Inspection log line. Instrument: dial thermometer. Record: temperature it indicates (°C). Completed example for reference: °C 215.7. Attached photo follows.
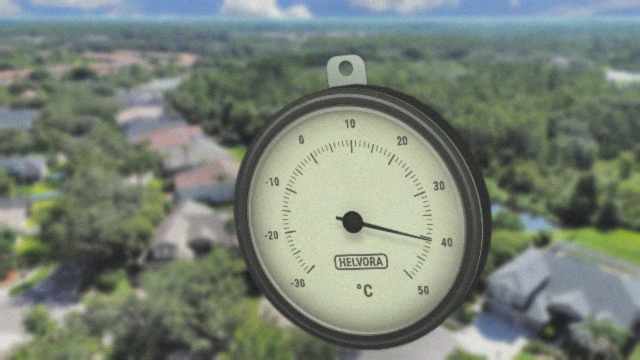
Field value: °C 40
